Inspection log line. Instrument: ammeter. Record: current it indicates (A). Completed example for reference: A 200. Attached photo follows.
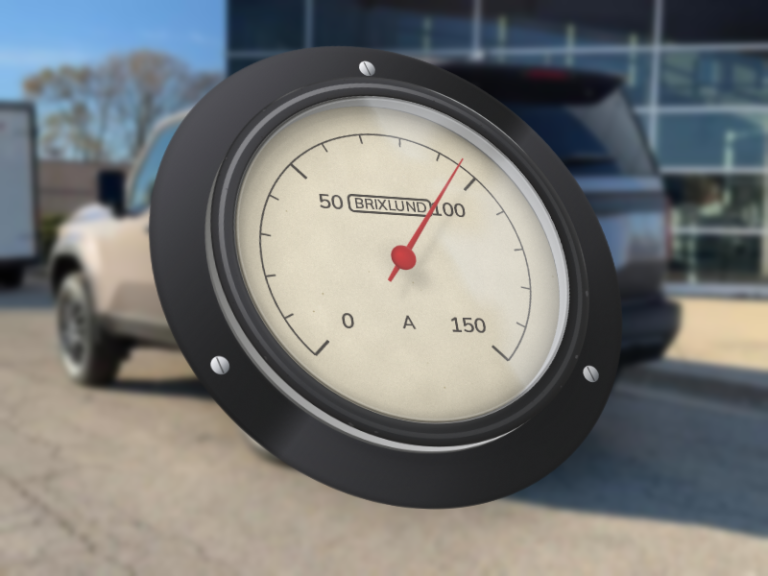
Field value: A 95
